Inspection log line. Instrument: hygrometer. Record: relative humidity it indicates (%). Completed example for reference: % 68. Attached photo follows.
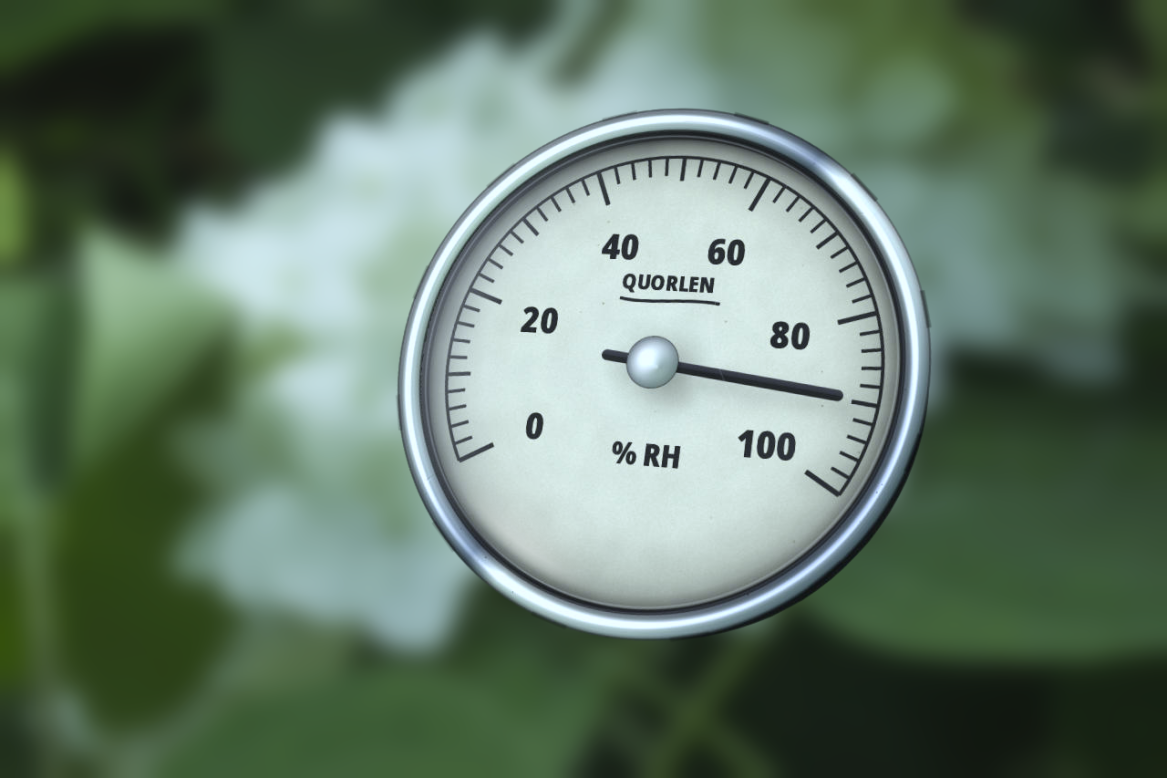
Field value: % 90
